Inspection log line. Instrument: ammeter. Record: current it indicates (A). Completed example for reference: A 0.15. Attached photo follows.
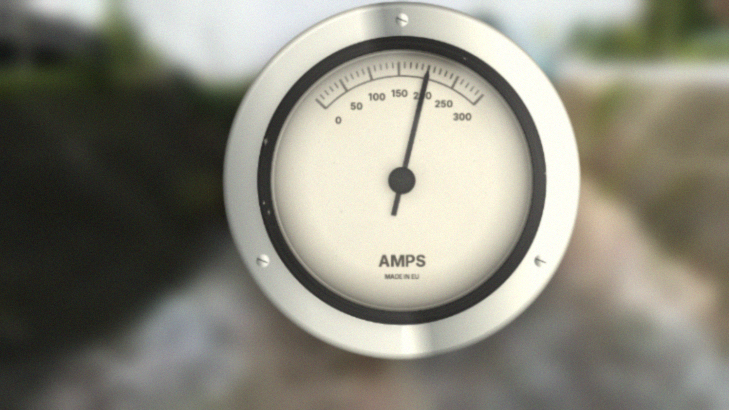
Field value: A 200
